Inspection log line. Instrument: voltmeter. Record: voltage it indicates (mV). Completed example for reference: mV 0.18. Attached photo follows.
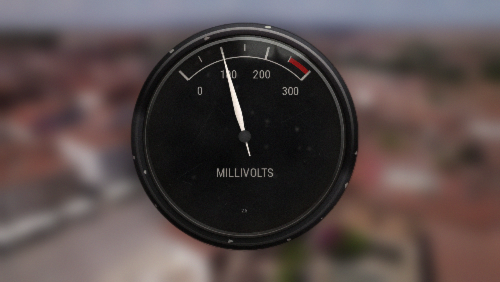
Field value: mV 100
